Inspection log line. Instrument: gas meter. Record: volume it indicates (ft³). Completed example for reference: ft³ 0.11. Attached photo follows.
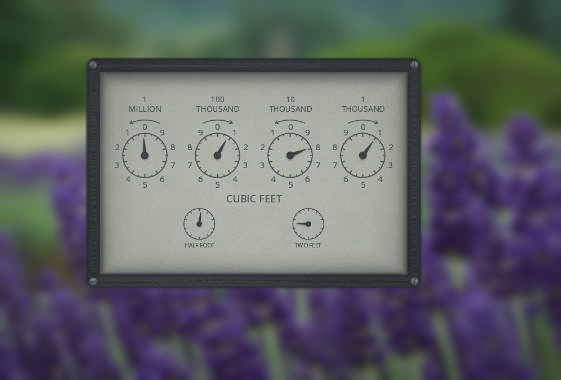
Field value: ft³ 8100
